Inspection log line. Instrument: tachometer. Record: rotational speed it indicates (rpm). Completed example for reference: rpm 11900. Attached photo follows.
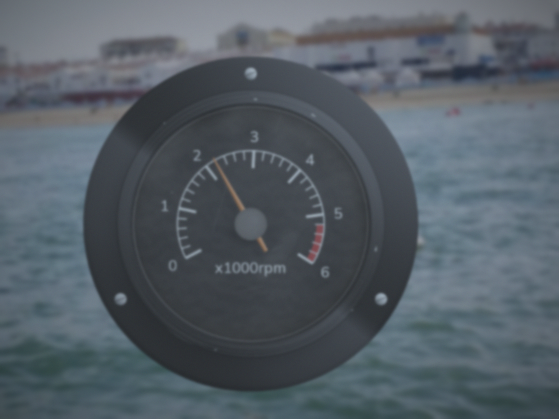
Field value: rpm 2200
